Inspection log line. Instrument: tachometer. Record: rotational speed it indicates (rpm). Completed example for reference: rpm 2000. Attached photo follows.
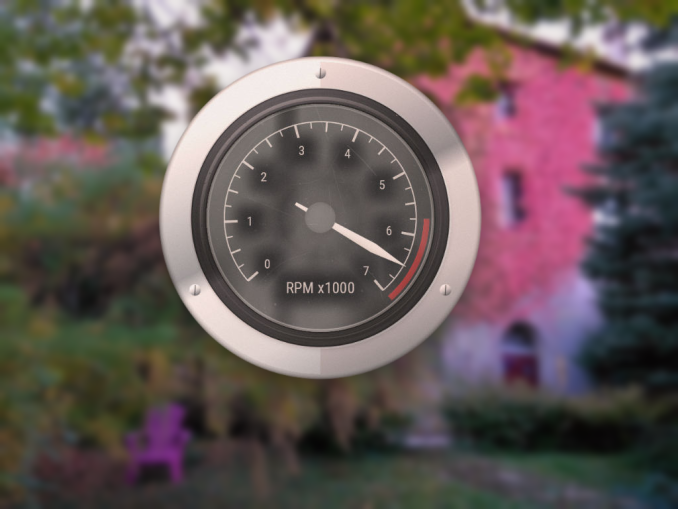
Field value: rpm 6500
